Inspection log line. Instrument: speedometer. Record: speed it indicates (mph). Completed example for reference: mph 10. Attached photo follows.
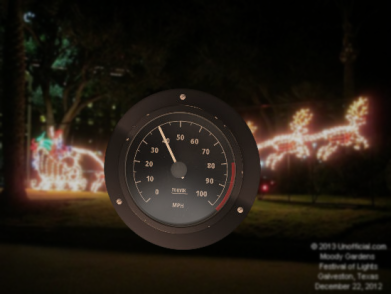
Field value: mph 40
